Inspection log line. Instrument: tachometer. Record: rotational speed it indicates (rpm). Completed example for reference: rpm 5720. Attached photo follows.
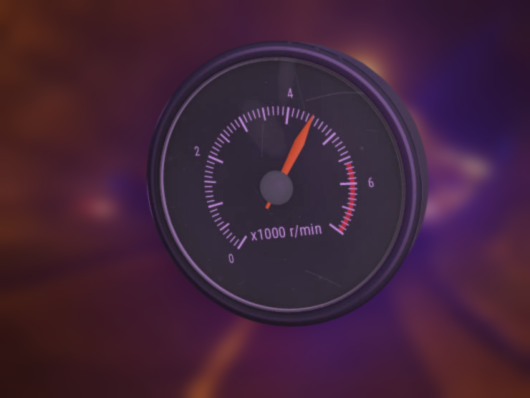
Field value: rpm 4500
